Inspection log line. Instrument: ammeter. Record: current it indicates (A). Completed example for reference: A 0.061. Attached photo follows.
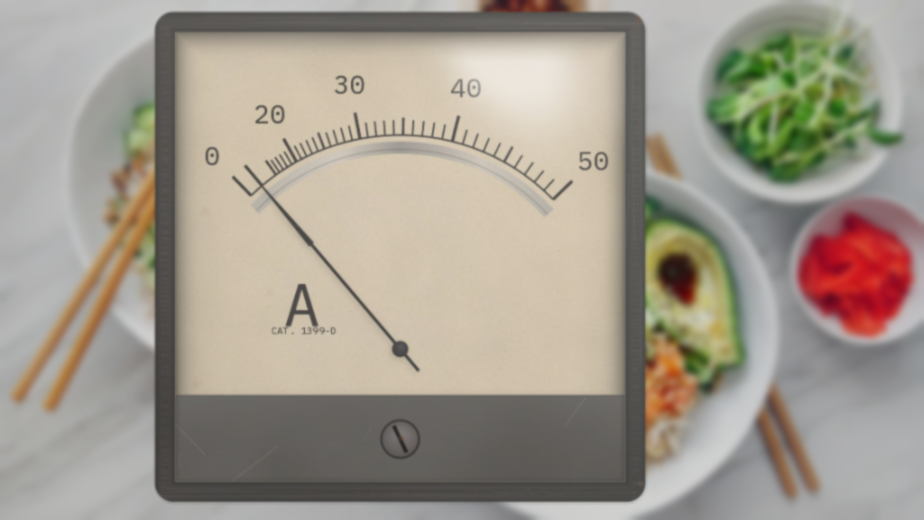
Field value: A 10
